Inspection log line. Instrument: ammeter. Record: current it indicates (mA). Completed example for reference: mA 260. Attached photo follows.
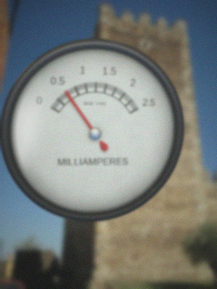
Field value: mA 0.5
